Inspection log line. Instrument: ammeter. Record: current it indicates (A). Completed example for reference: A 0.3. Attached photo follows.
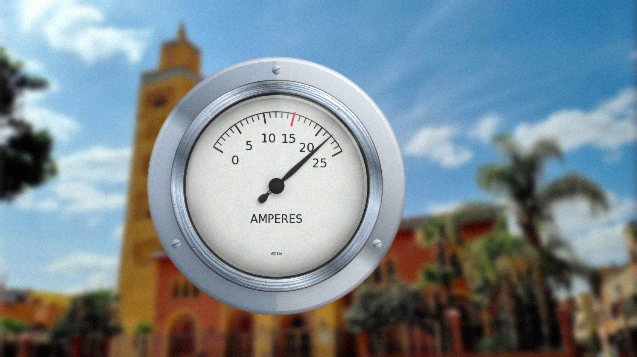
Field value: A 22
